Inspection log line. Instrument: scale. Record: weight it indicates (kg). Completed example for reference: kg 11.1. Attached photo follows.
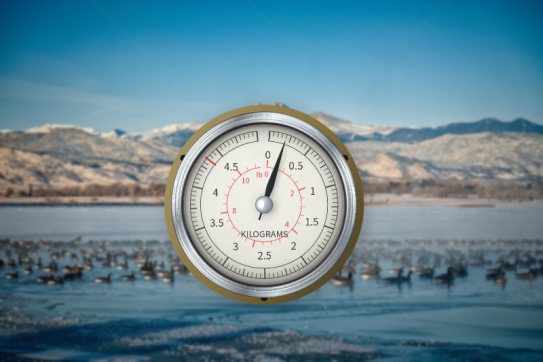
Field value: kg 0.2
